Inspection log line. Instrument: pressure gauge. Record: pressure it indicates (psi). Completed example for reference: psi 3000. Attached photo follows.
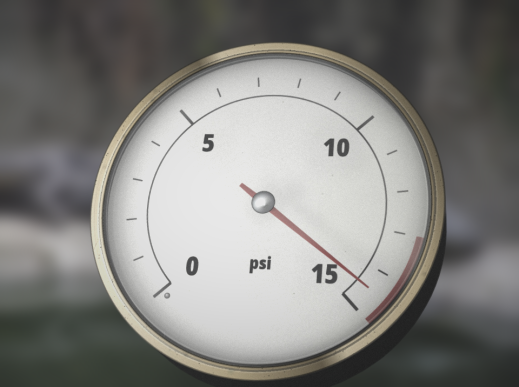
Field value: psi 14.5
